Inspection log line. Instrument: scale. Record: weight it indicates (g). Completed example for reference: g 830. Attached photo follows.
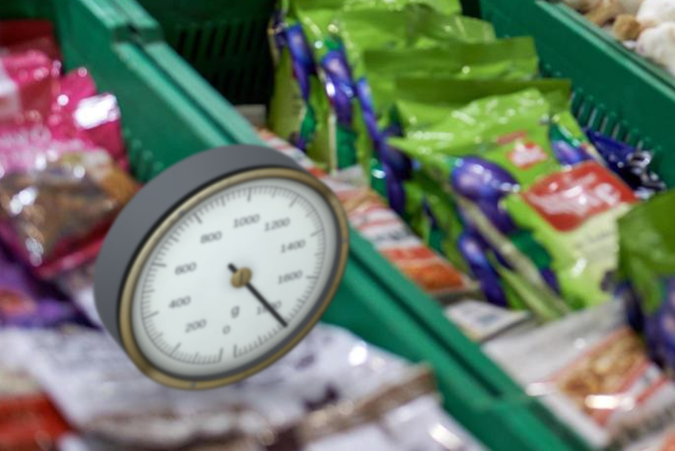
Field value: g 1800
